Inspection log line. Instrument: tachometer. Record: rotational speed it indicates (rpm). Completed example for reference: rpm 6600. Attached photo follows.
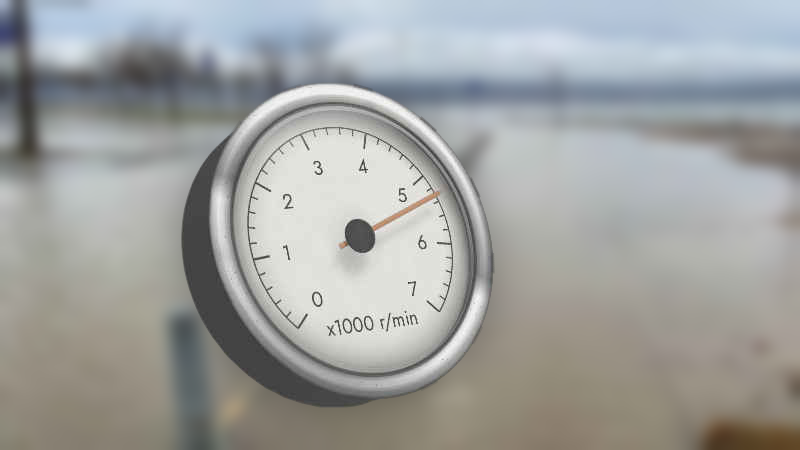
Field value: rpm 5300
